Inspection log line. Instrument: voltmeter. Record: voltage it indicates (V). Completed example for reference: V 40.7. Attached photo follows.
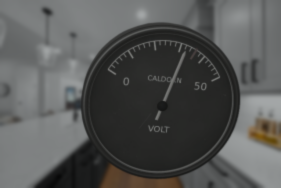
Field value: V 32
